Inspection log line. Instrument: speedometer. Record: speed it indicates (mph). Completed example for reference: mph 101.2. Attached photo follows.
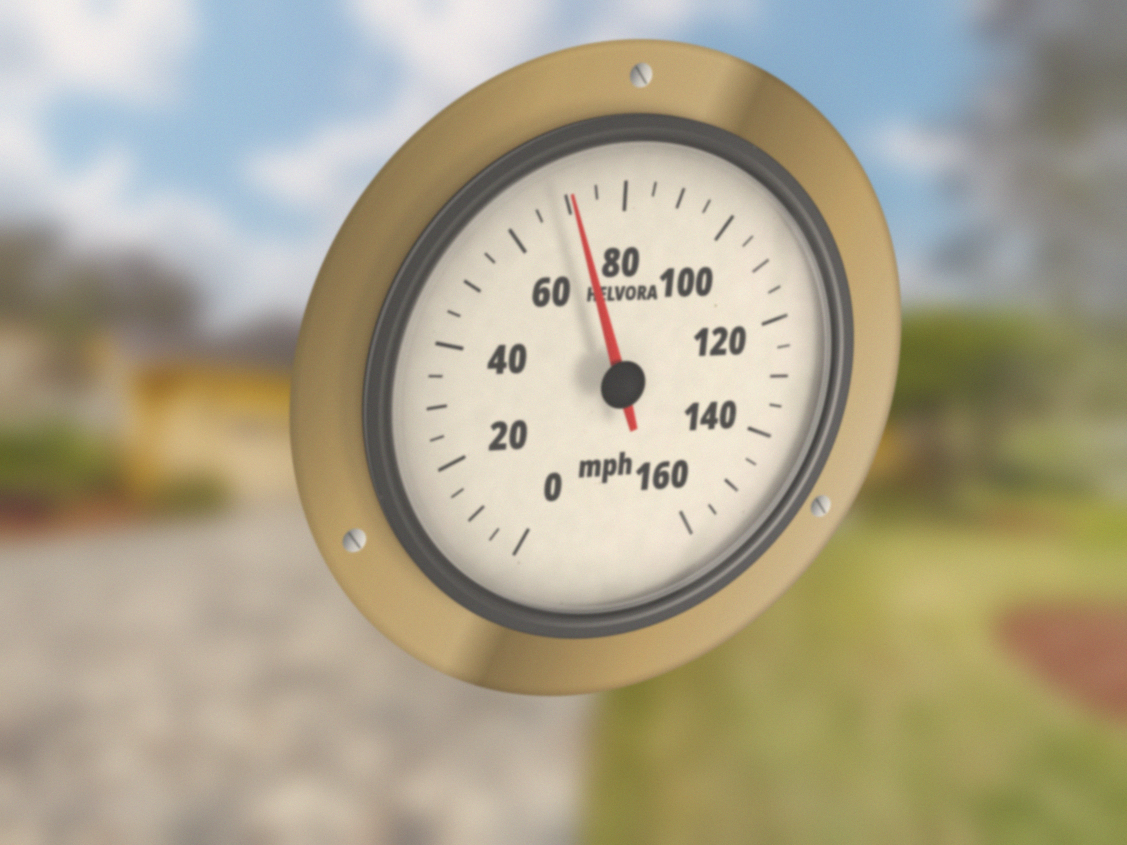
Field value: mph 70
